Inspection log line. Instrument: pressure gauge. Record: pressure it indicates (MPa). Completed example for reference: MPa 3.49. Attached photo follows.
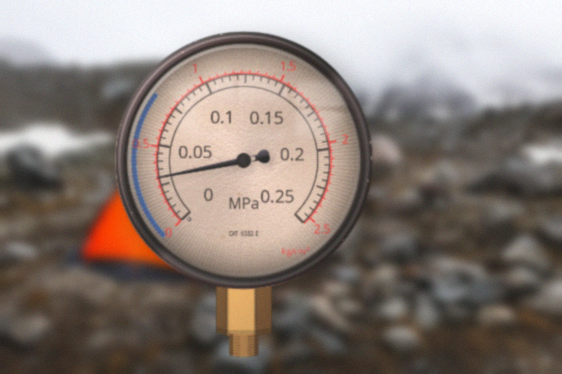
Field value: MPa 0.03
